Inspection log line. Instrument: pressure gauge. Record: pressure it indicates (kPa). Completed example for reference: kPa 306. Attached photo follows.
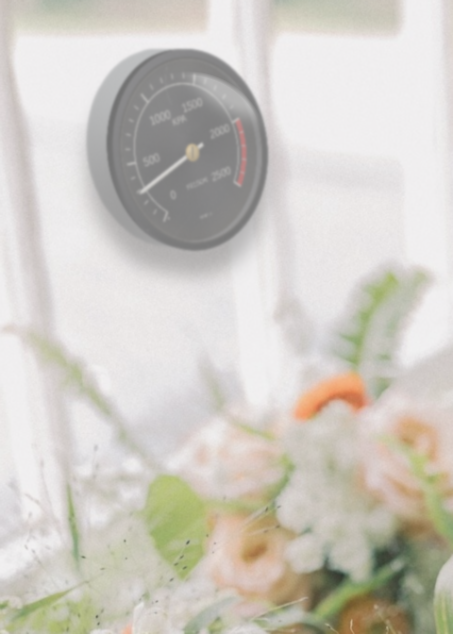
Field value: kPa 300
